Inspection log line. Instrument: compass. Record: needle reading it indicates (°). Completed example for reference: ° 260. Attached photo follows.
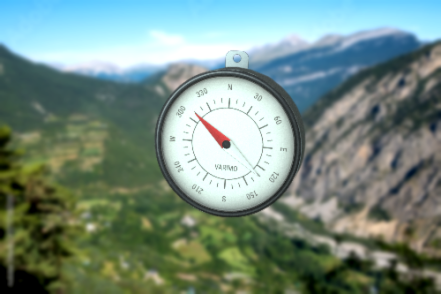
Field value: ° 310
